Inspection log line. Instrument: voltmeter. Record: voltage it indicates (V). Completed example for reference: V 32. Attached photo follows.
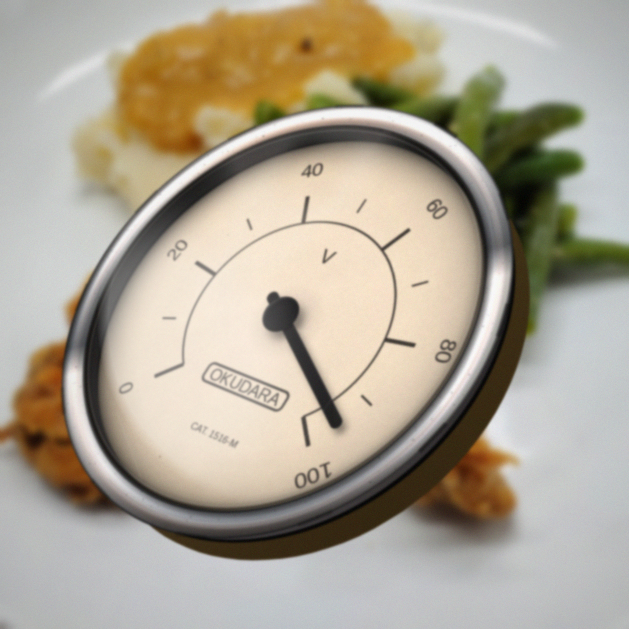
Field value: V 95
